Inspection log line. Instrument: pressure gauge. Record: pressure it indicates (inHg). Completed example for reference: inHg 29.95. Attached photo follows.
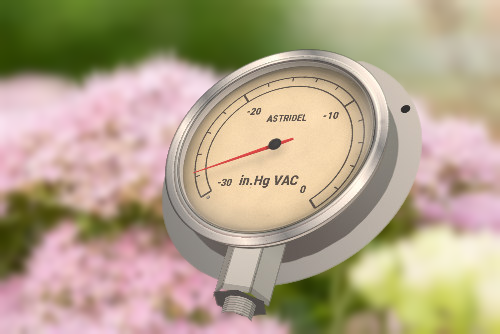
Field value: inHg -28
